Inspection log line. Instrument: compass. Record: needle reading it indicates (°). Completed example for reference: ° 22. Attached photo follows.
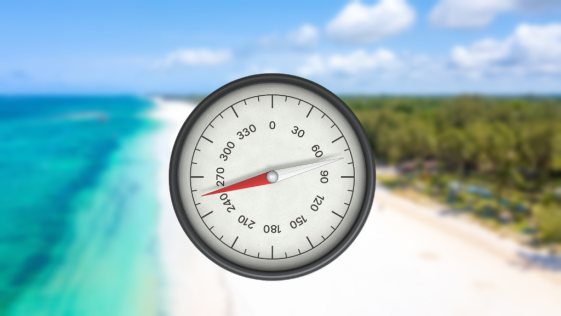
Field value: ° 255
